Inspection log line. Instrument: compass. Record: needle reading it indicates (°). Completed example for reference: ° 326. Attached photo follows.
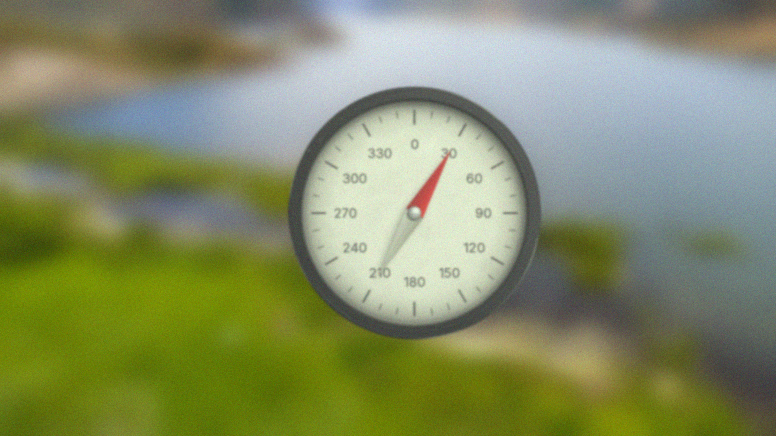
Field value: ° 30
